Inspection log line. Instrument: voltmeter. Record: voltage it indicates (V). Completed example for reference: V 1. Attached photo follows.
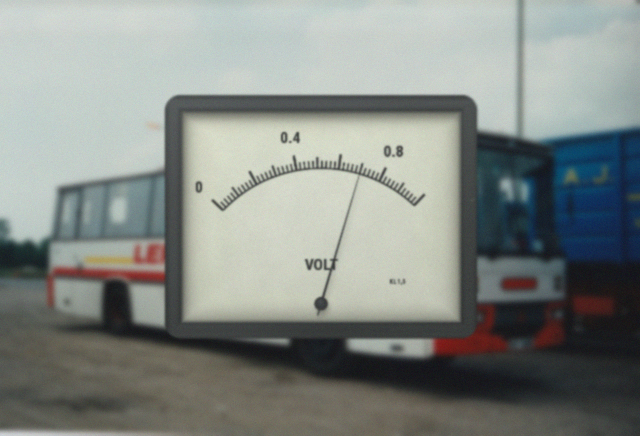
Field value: V 0.7
